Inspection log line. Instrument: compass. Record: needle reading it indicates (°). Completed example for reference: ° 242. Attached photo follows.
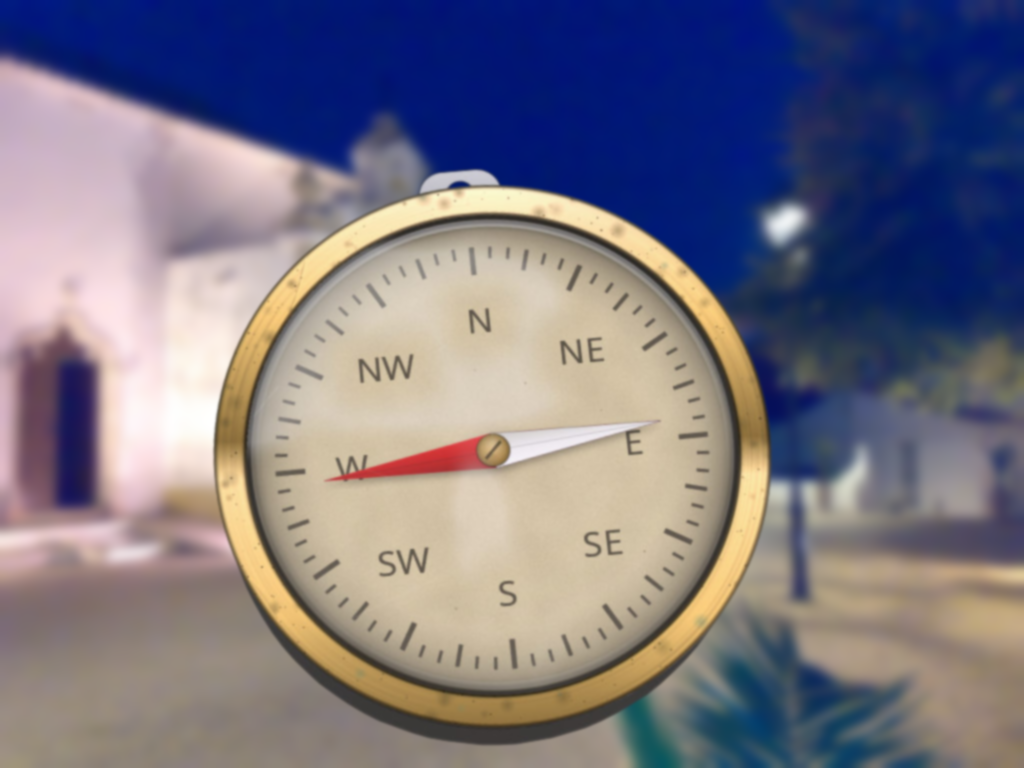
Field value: ° 265
